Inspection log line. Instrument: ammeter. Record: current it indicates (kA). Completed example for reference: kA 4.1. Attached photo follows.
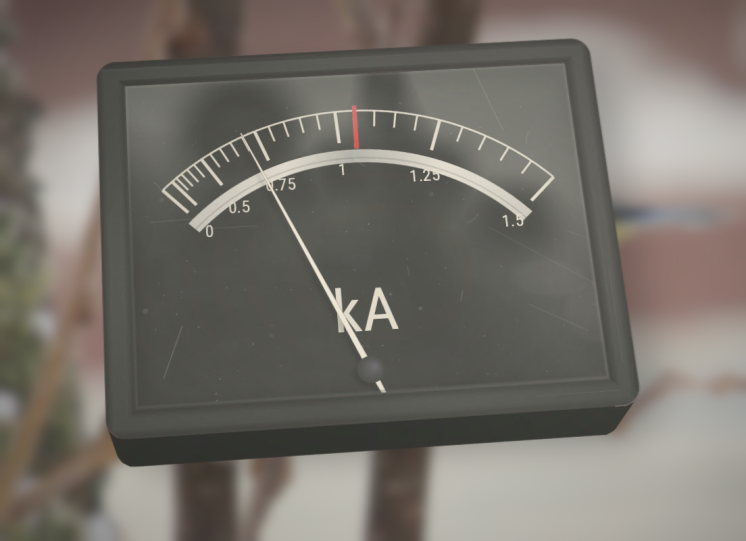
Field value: kA 0.7
